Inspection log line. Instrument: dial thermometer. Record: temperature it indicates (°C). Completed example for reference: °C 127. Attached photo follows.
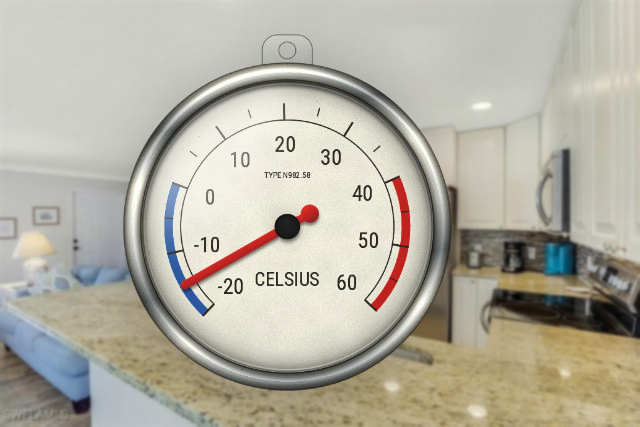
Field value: °C -15
